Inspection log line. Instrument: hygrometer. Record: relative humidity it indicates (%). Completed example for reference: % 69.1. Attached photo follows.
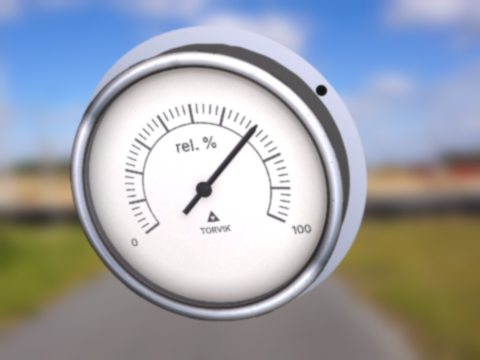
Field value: % 70
